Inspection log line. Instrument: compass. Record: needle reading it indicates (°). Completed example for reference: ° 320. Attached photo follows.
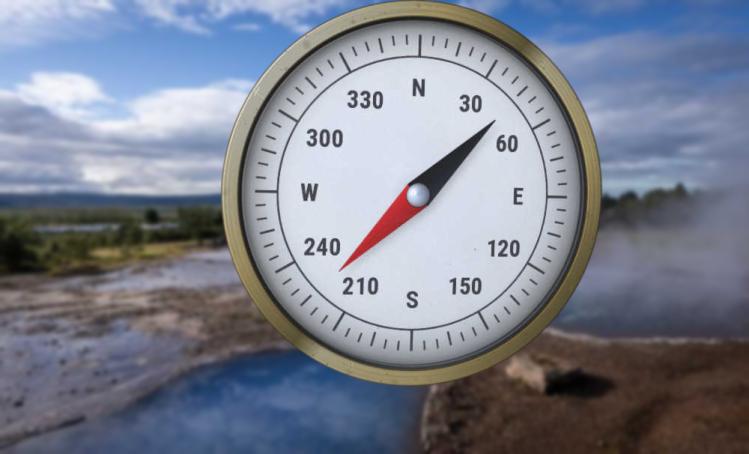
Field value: ° 225
